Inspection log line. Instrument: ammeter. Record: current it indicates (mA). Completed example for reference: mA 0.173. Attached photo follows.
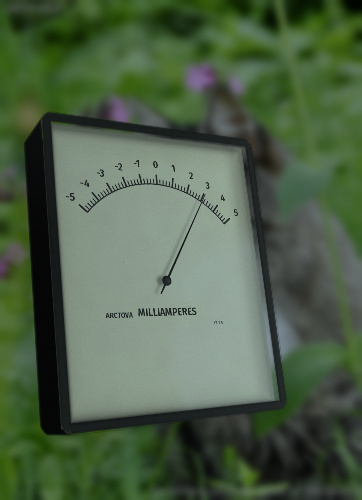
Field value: mA 3
